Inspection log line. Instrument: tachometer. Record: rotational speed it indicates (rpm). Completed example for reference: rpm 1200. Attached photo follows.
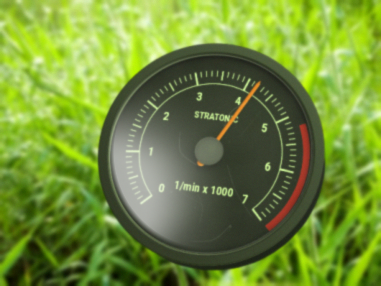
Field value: rpm 4200
